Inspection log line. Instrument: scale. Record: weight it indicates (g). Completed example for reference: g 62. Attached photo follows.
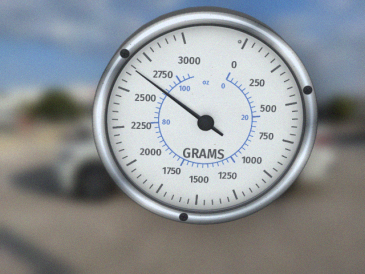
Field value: g 2650
